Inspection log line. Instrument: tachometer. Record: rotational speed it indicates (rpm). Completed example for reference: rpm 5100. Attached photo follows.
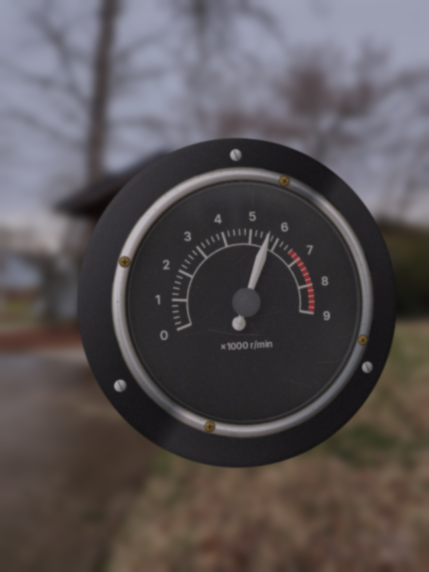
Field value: rpm 5600
